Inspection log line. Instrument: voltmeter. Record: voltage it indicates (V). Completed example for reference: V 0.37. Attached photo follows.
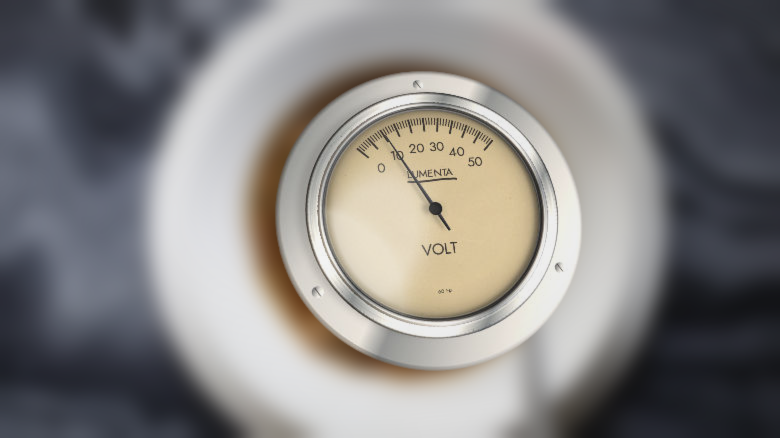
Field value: V 10
